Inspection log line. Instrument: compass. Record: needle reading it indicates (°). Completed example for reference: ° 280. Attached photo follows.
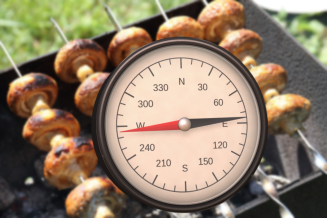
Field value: ° 265
